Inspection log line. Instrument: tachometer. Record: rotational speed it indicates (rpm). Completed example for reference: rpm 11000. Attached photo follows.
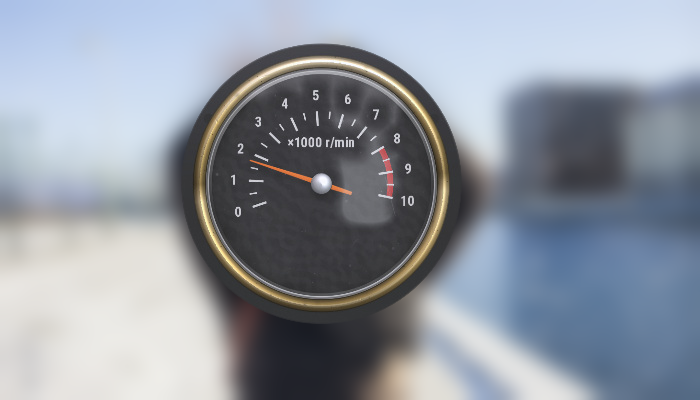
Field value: rpm 1750
